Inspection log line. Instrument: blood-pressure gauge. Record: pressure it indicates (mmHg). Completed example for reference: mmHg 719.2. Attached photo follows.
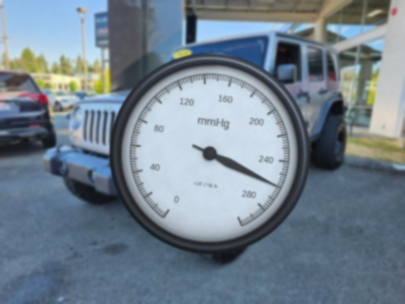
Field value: mmHg 260
